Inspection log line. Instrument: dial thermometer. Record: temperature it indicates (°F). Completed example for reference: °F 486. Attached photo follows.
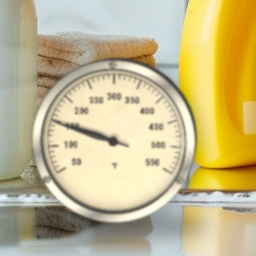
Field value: °F 150
